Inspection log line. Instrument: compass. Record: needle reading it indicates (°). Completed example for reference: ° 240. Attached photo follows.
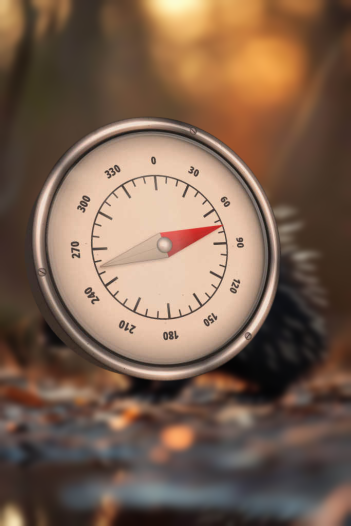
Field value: ° 75
